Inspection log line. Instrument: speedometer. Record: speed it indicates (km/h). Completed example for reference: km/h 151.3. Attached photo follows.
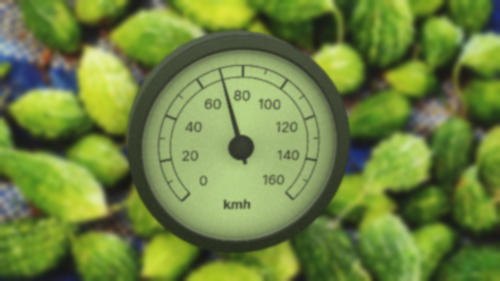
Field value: km/h 70
